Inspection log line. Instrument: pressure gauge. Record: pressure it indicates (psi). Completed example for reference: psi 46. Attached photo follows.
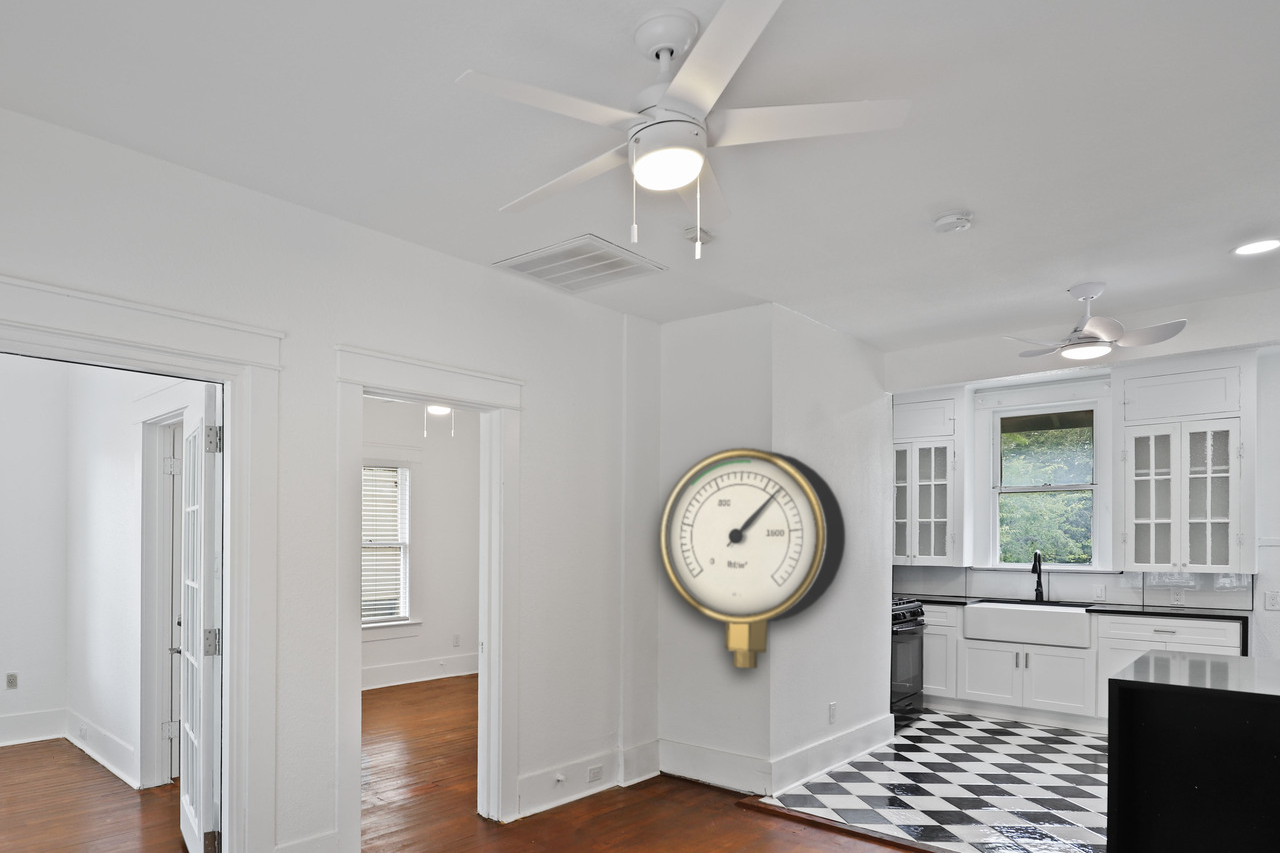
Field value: psi 1300
